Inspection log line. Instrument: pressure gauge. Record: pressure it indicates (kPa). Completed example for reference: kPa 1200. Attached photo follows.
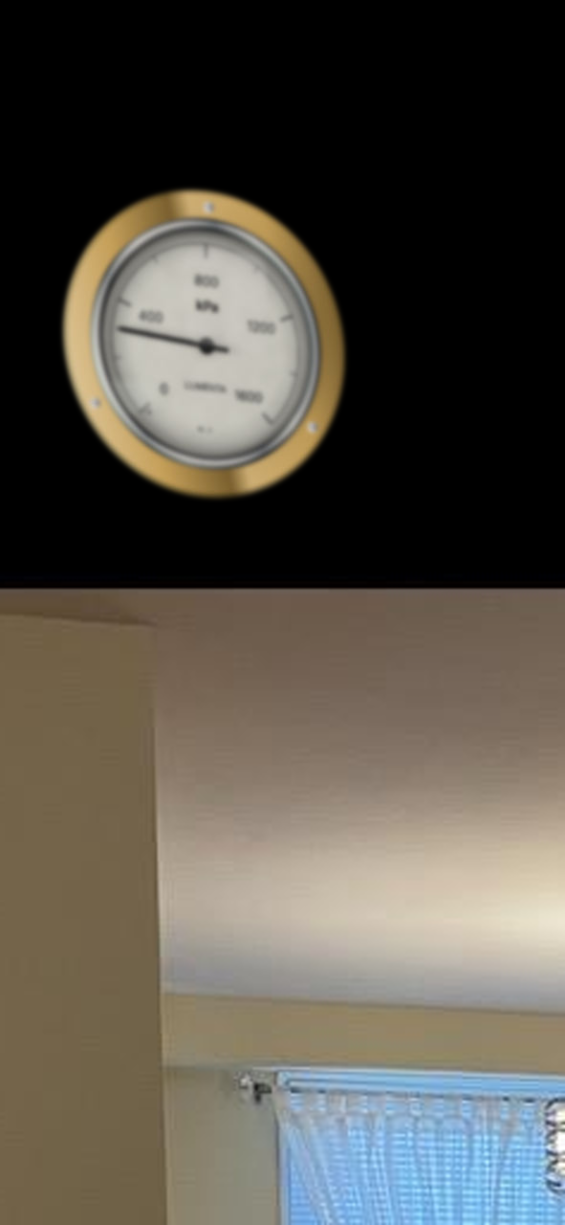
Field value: kPa 300
